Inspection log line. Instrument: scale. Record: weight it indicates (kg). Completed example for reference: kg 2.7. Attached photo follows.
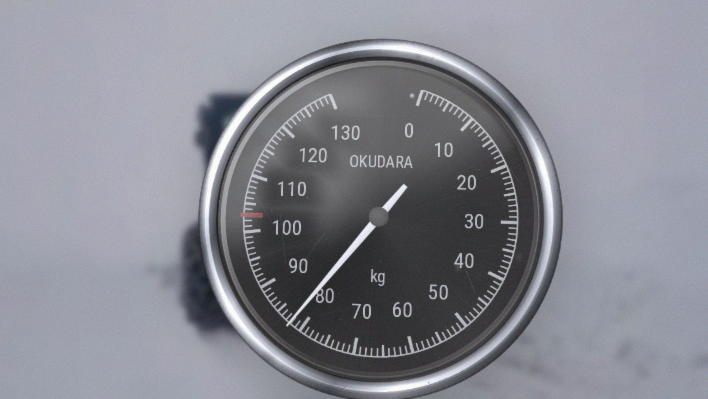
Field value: kg 82
